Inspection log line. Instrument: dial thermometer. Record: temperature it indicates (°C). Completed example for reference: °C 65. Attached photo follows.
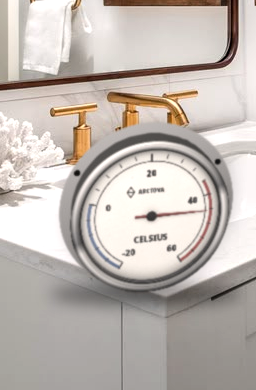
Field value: °C 44
